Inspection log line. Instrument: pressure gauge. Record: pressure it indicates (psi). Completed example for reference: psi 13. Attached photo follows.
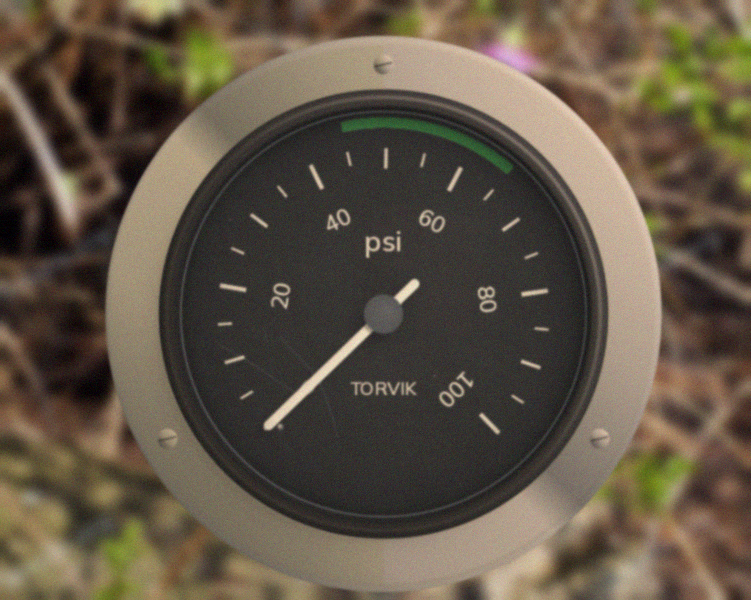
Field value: psi 0
